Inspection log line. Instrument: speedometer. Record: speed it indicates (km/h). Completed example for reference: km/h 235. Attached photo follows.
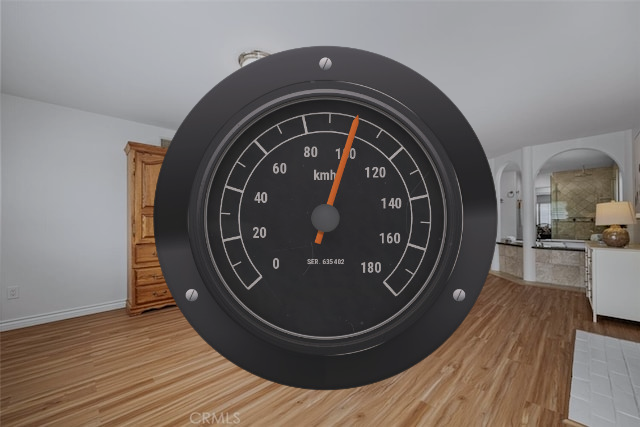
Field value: km/h 100
